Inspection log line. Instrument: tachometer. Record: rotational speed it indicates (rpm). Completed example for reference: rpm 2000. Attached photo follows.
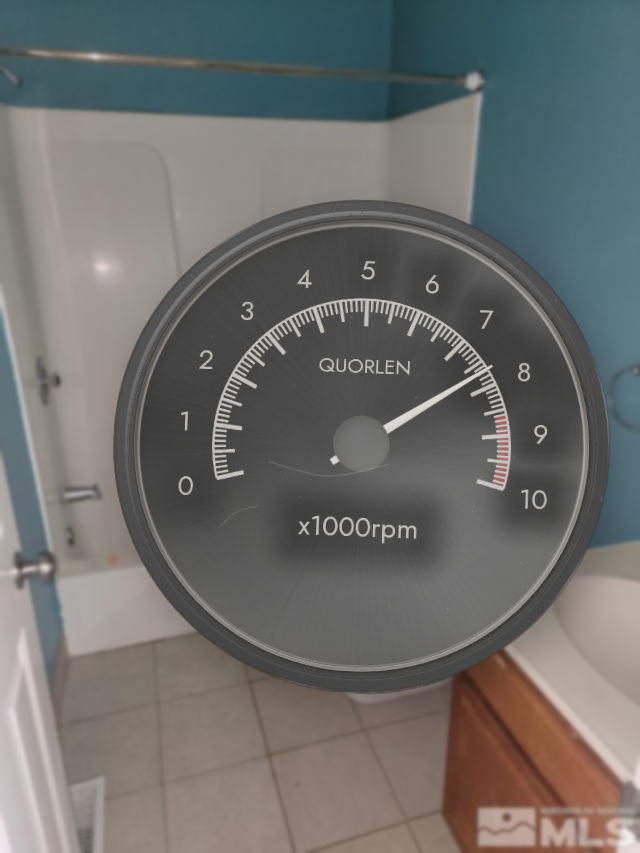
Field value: rpm 7700
